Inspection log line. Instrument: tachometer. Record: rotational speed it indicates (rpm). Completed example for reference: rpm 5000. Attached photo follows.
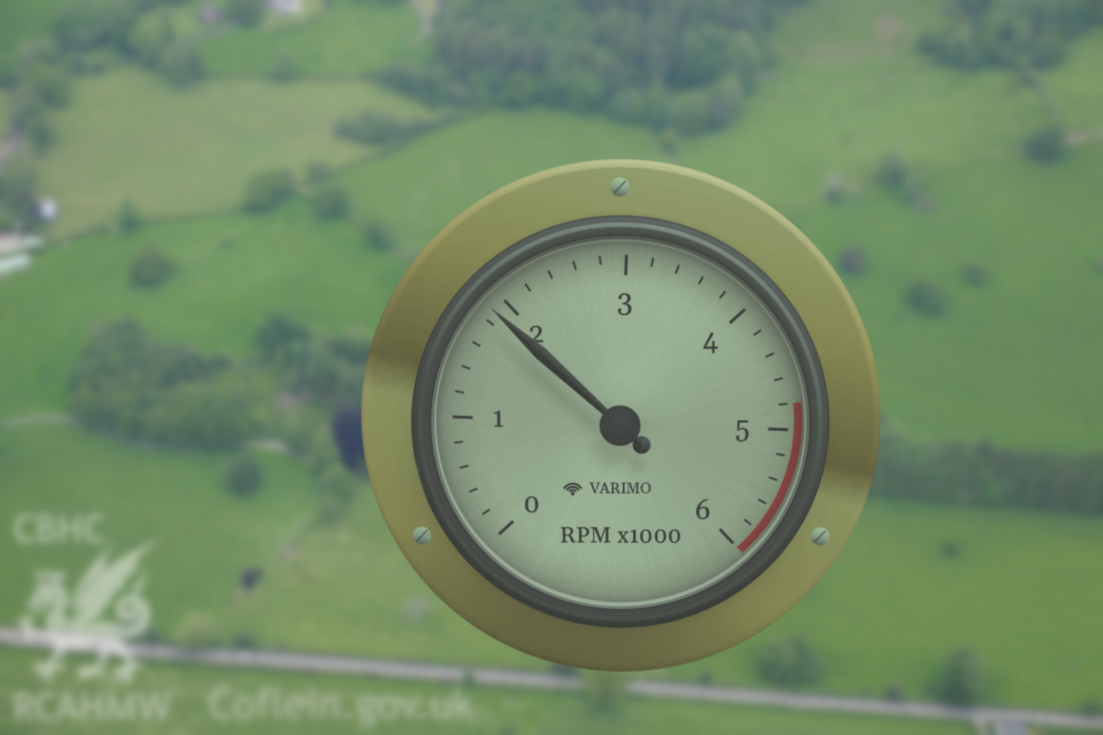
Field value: rpm 1900
